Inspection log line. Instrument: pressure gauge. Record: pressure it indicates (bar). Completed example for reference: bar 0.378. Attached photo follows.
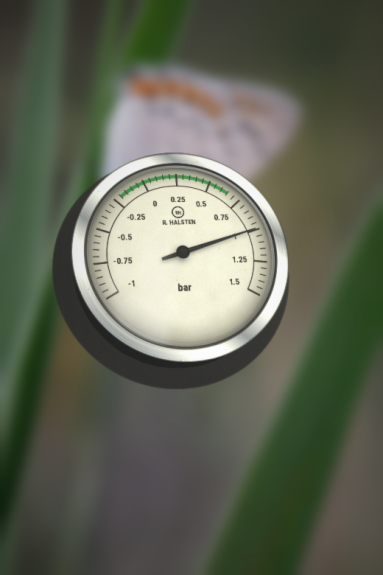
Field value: bar 1
